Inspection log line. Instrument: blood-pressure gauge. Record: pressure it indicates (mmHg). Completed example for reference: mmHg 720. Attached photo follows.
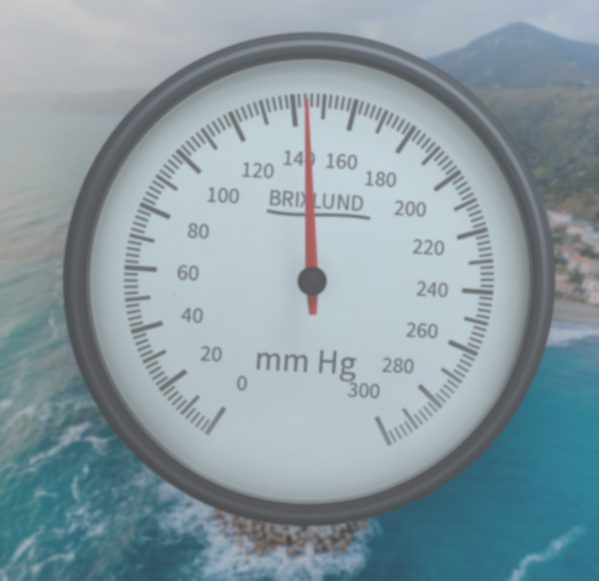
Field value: mmHg 144
